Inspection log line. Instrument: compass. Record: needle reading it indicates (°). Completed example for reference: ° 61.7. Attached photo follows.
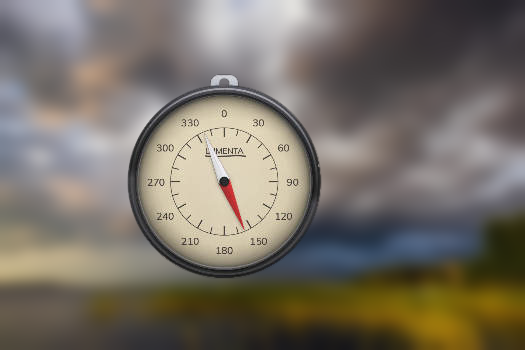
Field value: ° 157.5
